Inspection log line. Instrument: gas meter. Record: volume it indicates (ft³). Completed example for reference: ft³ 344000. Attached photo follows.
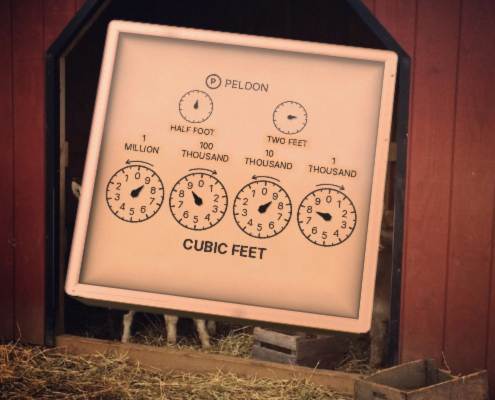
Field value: ft³ 888800
